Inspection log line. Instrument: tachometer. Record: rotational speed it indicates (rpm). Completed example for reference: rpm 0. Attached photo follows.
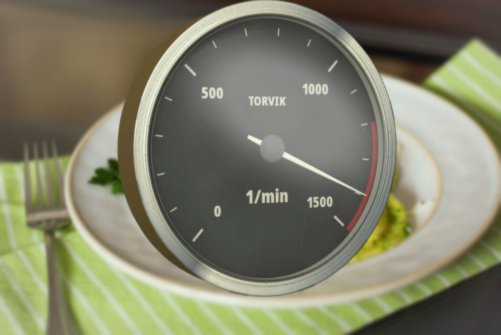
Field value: rpm 1400
